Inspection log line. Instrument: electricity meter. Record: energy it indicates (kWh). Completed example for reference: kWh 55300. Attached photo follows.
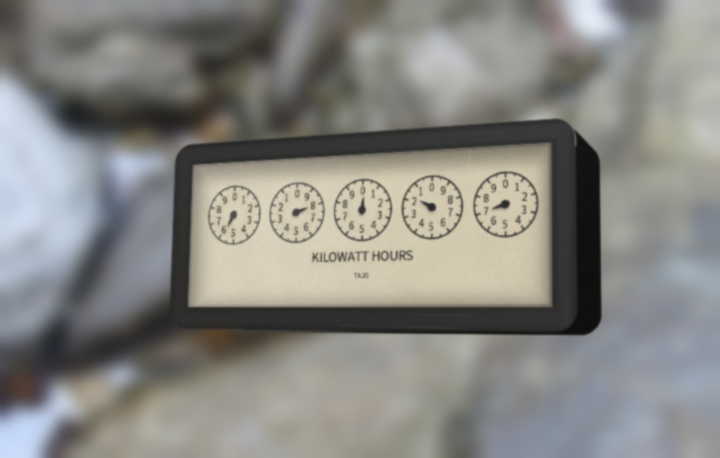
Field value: kWh 58017
